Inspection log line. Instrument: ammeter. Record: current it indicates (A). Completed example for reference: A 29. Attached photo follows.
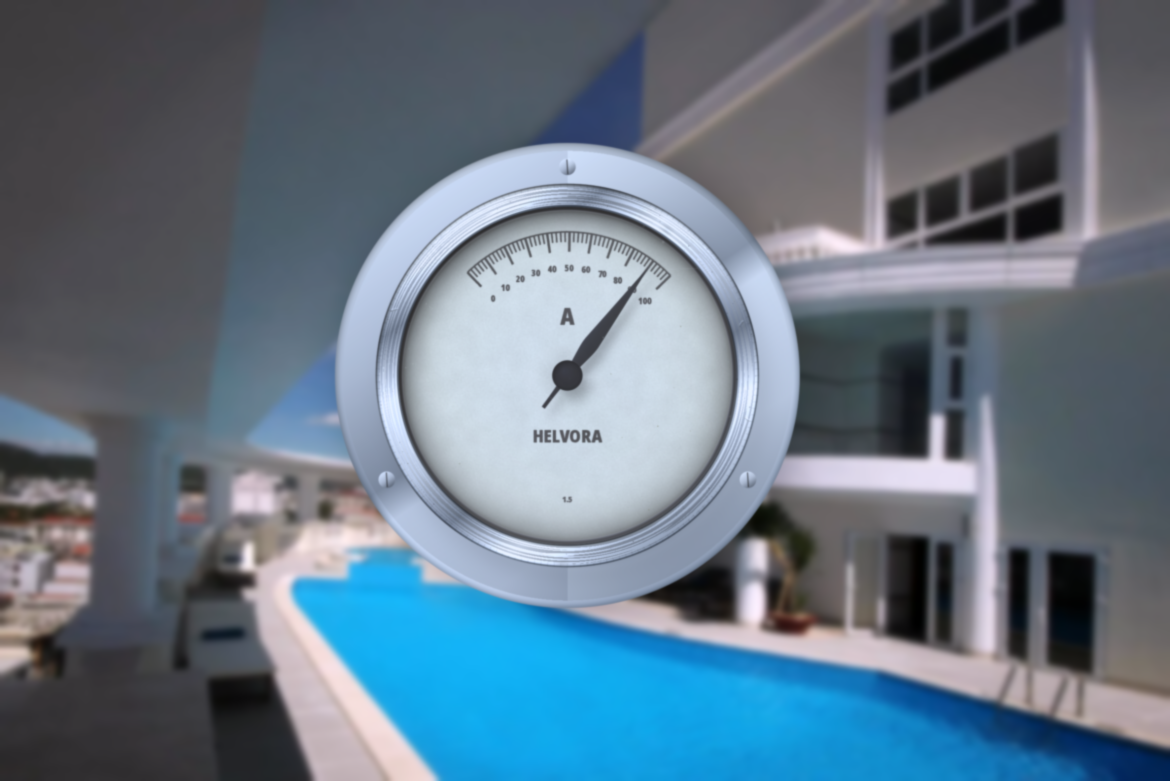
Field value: A 90
